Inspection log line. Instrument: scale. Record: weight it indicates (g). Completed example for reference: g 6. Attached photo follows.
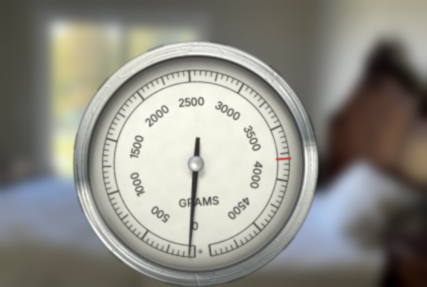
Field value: g 50
